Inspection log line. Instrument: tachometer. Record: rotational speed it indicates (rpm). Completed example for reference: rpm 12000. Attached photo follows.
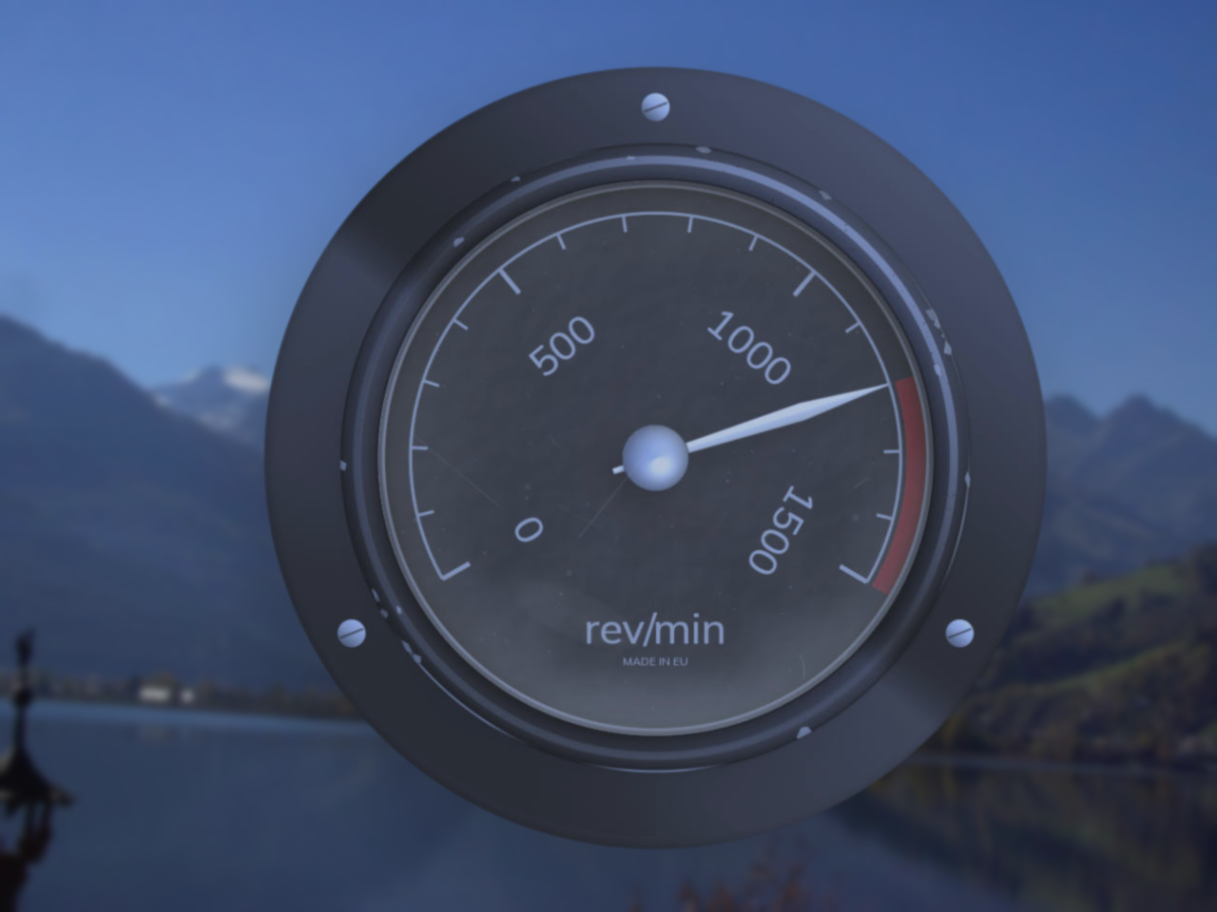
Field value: rpm 1200
